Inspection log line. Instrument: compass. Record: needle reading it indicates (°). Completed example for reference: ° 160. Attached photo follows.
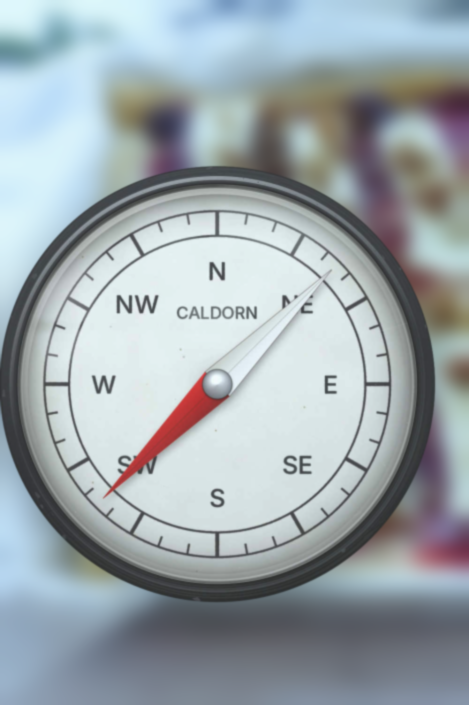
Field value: ° 225
